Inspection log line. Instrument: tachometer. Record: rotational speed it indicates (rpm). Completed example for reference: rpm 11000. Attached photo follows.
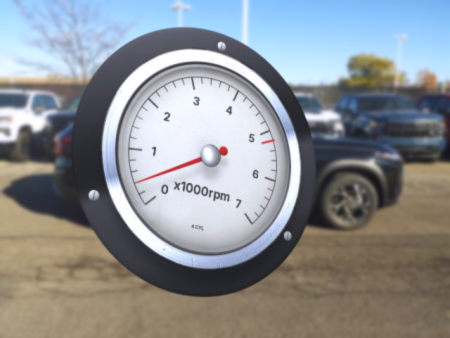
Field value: rpm 400
